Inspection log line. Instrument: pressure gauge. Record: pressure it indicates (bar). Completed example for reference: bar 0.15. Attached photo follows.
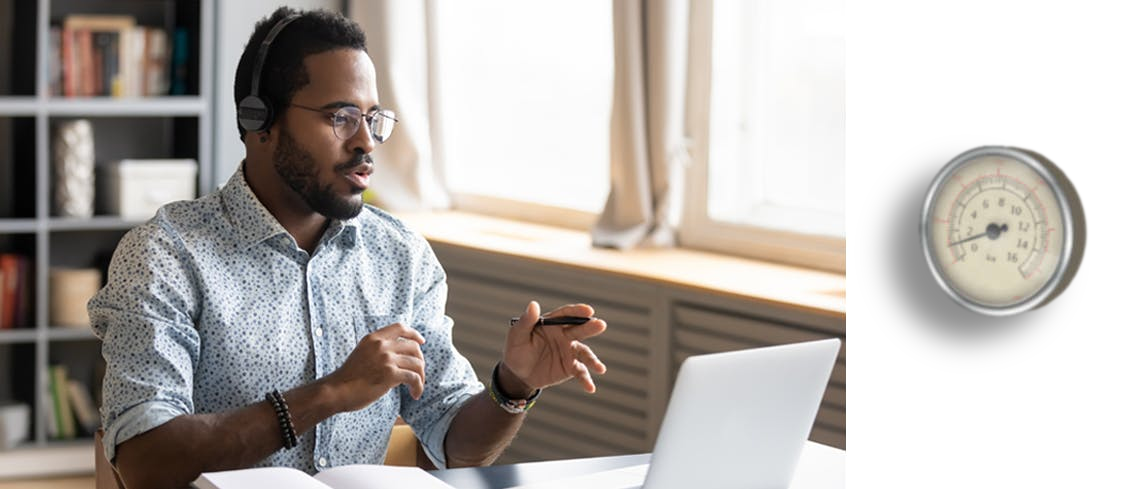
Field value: bar 1
